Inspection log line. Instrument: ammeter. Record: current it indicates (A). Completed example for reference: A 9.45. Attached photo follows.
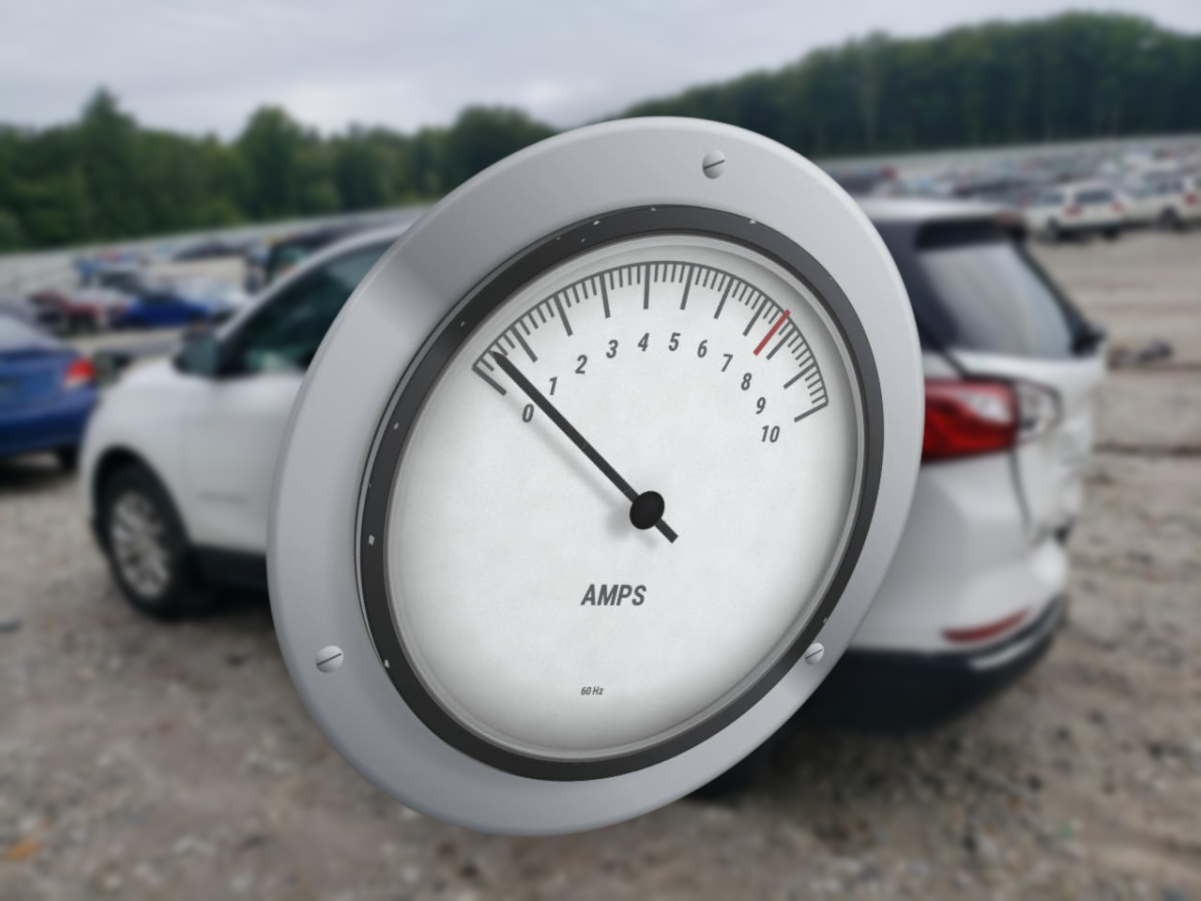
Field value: A 0.4
